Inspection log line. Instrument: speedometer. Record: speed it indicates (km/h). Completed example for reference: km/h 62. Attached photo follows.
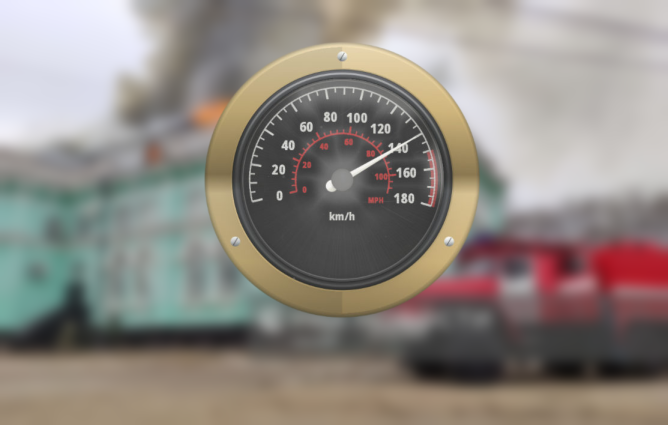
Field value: km/h 140
